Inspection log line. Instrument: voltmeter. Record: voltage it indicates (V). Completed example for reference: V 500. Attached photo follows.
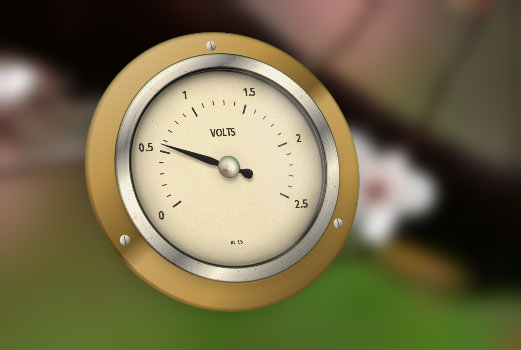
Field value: V 0.55
